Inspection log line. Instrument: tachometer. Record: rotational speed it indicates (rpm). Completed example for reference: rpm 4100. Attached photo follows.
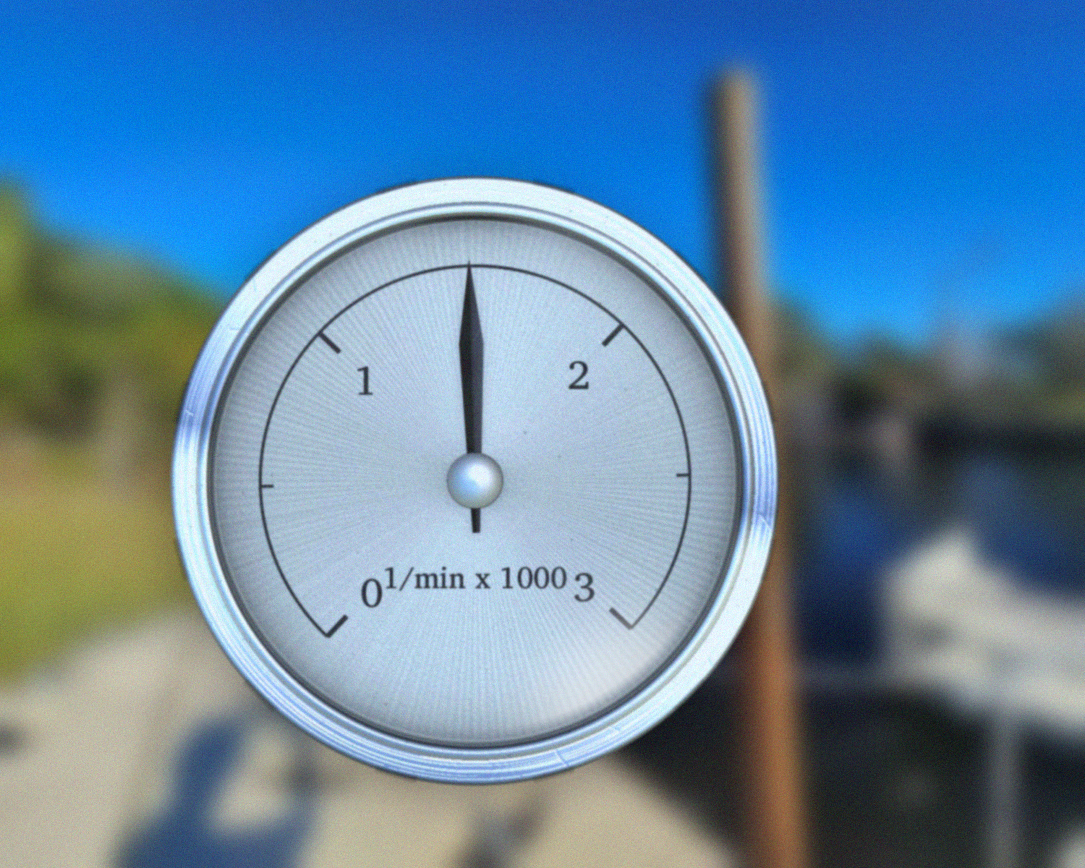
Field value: rpm 1500
